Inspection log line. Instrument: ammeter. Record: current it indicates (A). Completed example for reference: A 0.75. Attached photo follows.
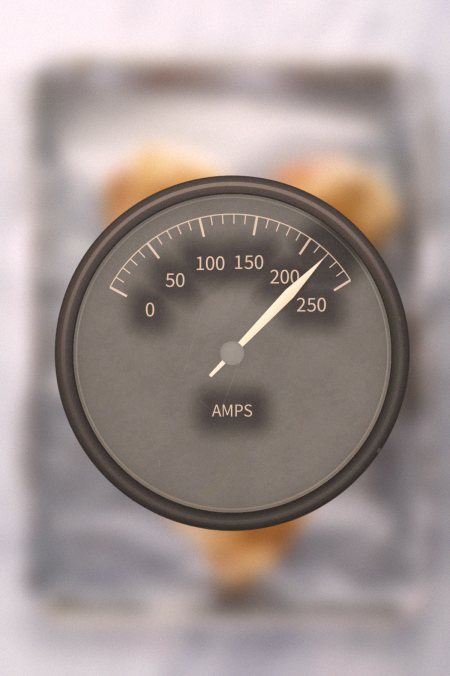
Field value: A 220
